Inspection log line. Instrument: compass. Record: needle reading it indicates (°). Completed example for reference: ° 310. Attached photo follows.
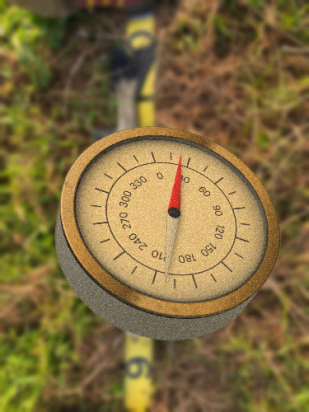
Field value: ° 22.5
